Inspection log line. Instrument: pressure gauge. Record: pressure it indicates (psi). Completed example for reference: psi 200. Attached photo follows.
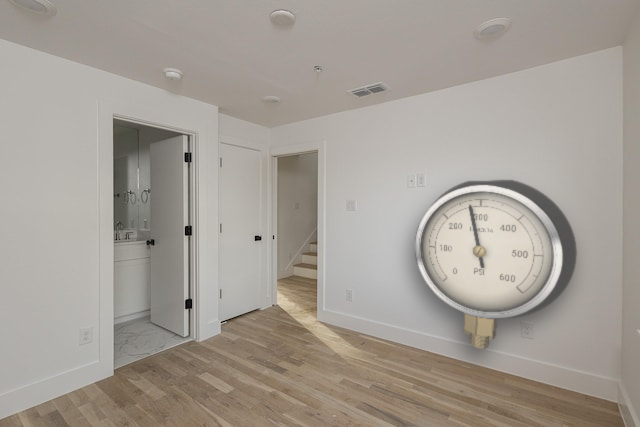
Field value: psi 275
